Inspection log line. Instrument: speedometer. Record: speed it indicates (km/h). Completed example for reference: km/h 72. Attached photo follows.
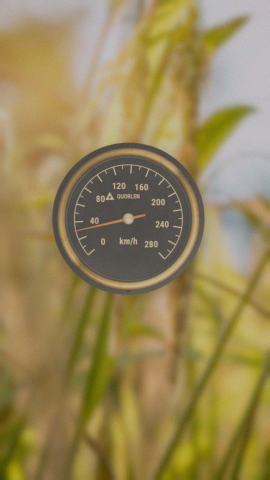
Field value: km/h 30
